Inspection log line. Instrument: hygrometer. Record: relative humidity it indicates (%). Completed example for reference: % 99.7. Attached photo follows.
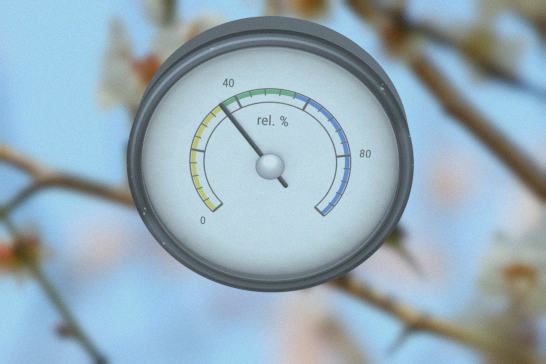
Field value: % 36
